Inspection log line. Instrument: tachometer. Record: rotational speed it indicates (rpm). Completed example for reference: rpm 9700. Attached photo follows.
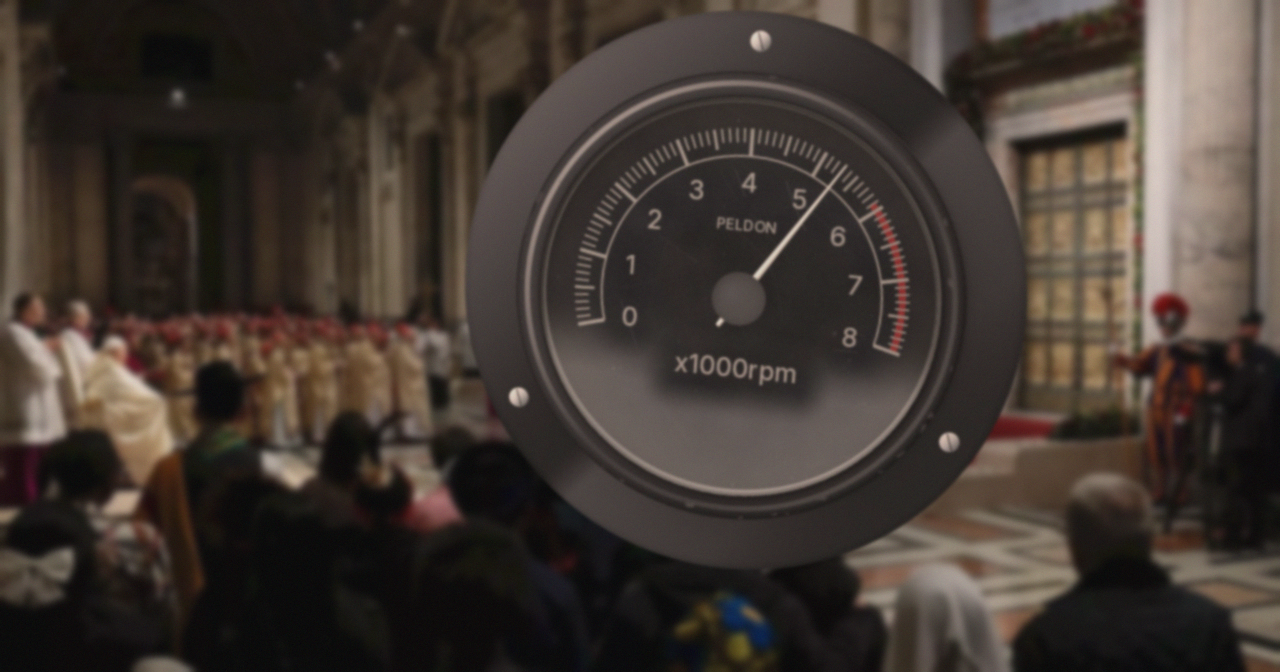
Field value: rpm 5300
